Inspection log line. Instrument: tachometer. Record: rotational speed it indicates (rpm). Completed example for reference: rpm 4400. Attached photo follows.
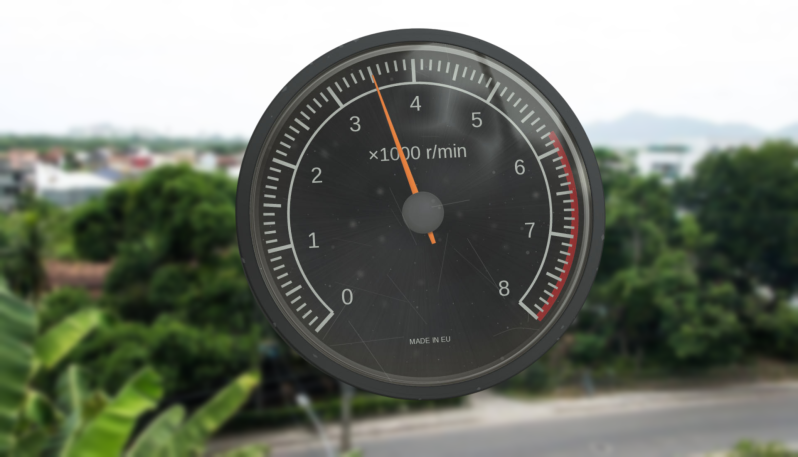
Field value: rpm 3500
